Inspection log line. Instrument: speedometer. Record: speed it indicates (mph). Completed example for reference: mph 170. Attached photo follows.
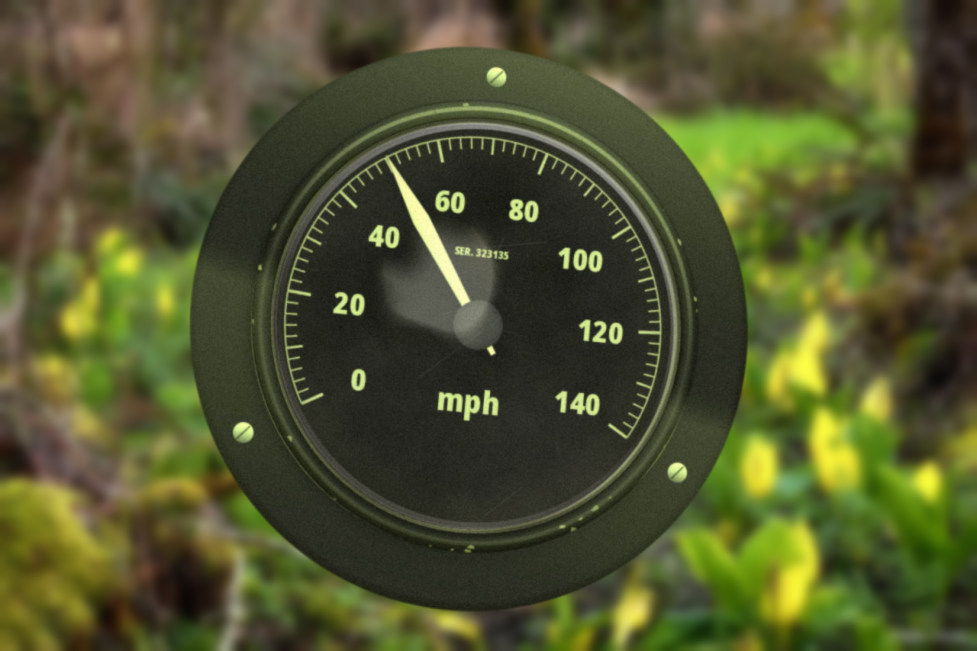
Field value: mph 50
